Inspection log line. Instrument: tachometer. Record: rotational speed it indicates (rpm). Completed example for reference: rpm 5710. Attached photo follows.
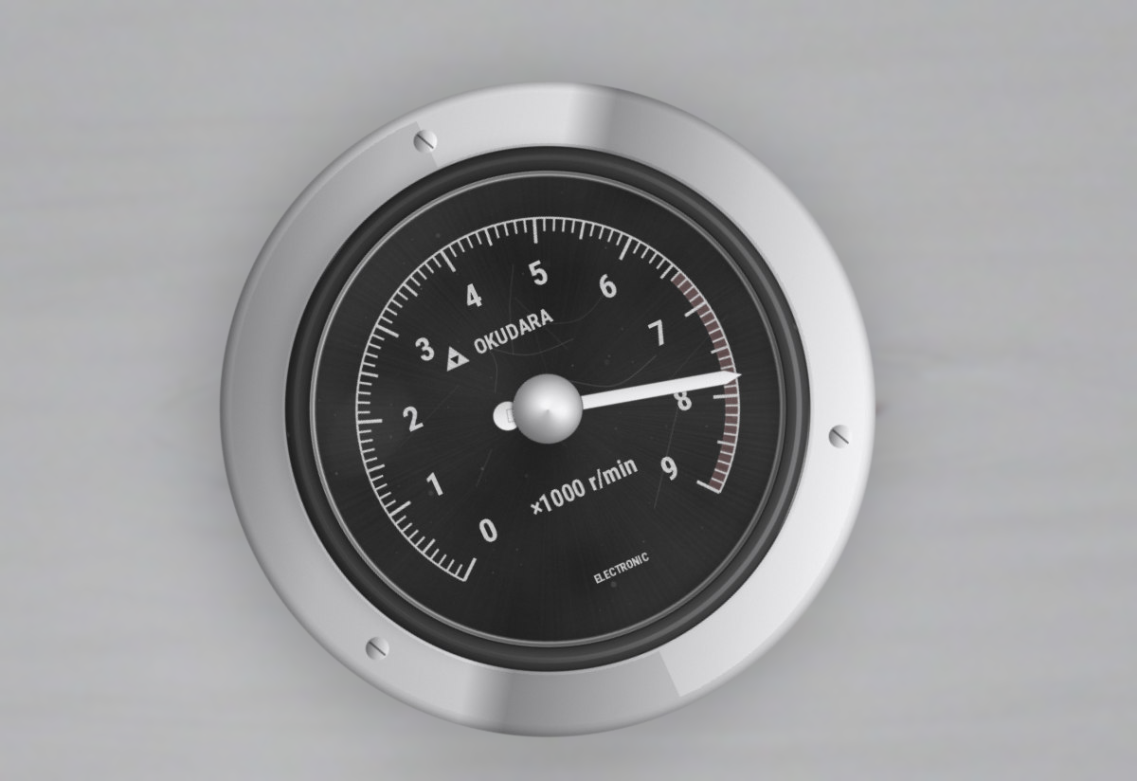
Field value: rpm 7800
